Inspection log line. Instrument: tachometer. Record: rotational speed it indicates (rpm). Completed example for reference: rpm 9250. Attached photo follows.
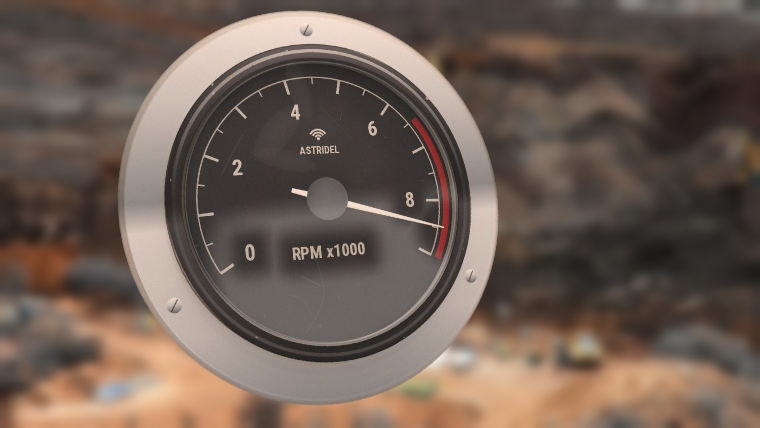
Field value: rpm 8500
